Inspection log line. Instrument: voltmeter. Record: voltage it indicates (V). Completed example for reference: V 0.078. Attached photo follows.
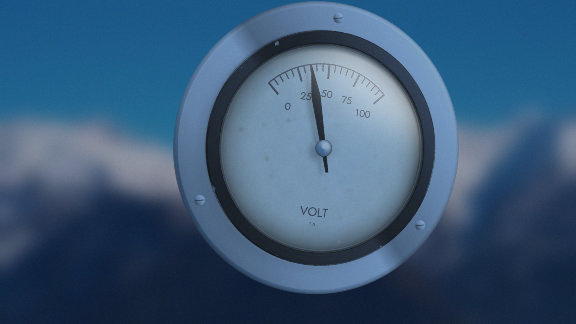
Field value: V 35
